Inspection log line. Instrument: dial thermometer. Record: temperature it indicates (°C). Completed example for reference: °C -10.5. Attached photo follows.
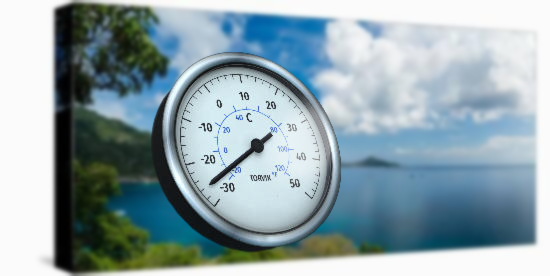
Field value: °C -26
